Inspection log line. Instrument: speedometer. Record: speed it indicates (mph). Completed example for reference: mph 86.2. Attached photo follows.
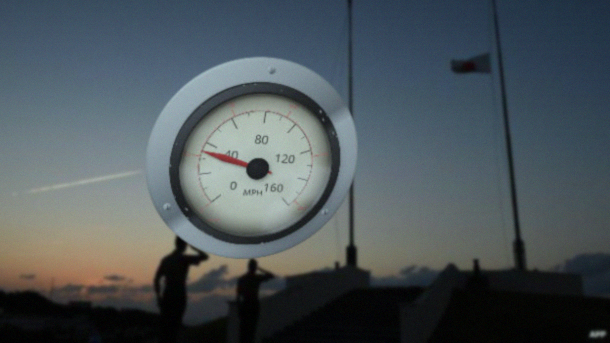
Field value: mph 35
